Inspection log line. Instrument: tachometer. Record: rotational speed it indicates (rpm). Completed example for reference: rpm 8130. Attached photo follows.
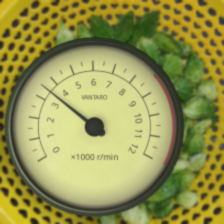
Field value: rpm 3500
